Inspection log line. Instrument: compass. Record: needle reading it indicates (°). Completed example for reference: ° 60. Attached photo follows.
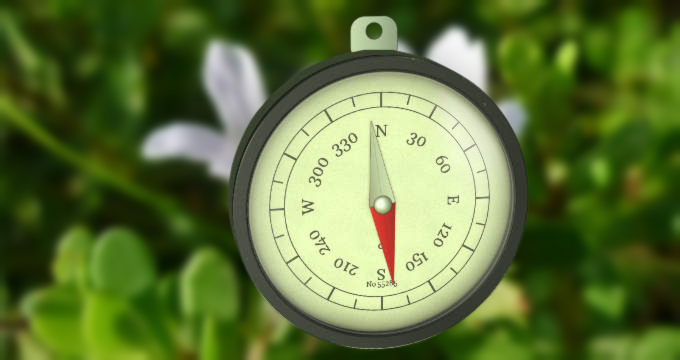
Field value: ° 172.5
